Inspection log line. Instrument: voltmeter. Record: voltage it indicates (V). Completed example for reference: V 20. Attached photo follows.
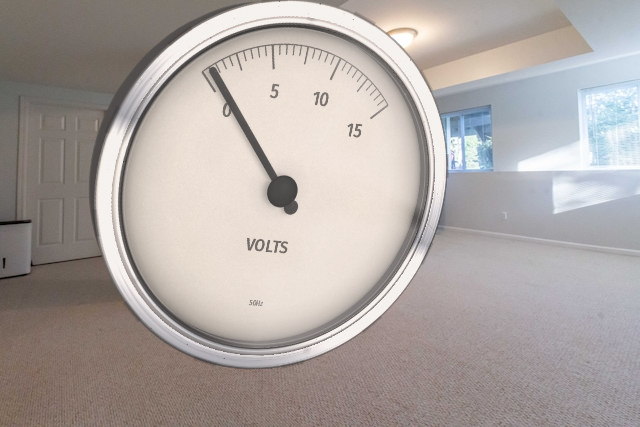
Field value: V 0.5
